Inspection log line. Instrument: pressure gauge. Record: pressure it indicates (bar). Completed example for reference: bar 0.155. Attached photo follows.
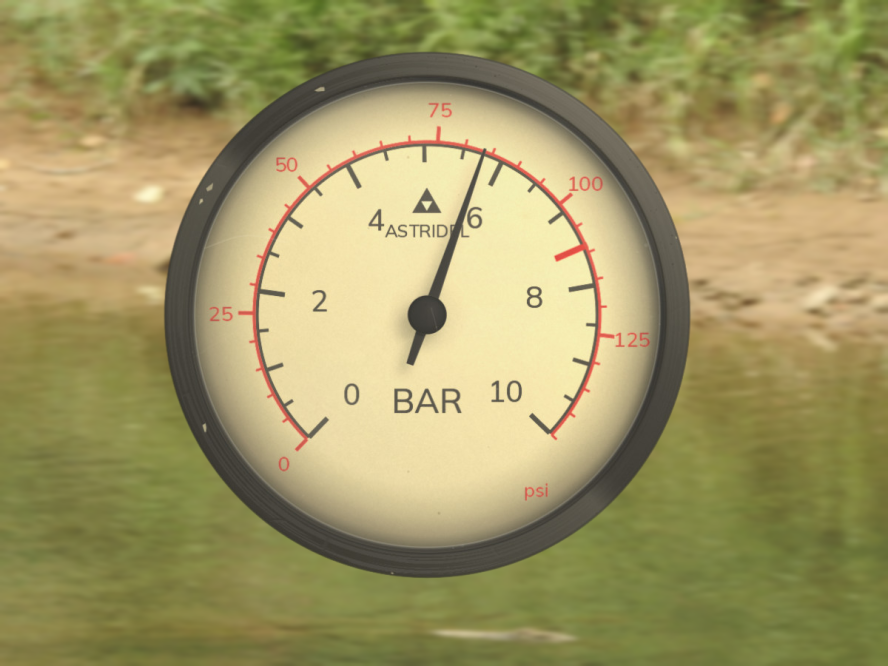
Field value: bar 5.75
